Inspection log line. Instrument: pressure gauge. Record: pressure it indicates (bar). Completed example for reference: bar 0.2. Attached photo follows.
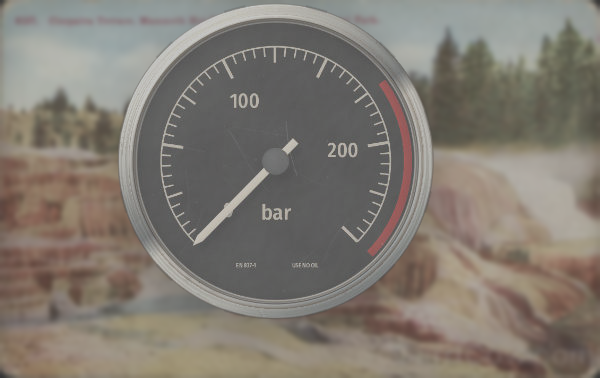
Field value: bar 0
